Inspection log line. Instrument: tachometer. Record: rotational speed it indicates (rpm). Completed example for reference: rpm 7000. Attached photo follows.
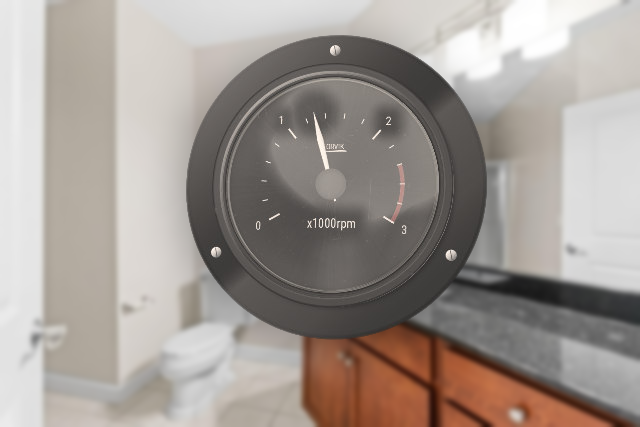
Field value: rpm 1300
